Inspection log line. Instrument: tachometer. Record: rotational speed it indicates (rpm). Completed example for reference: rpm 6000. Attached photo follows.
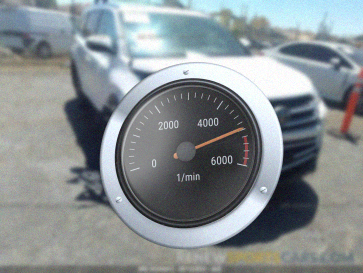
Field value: rpm 5000
